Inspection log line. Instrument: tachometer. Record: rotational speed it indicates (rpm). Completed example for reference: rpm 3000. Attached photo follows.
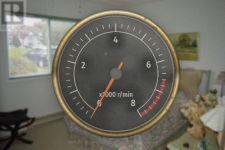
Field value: rpm 0
